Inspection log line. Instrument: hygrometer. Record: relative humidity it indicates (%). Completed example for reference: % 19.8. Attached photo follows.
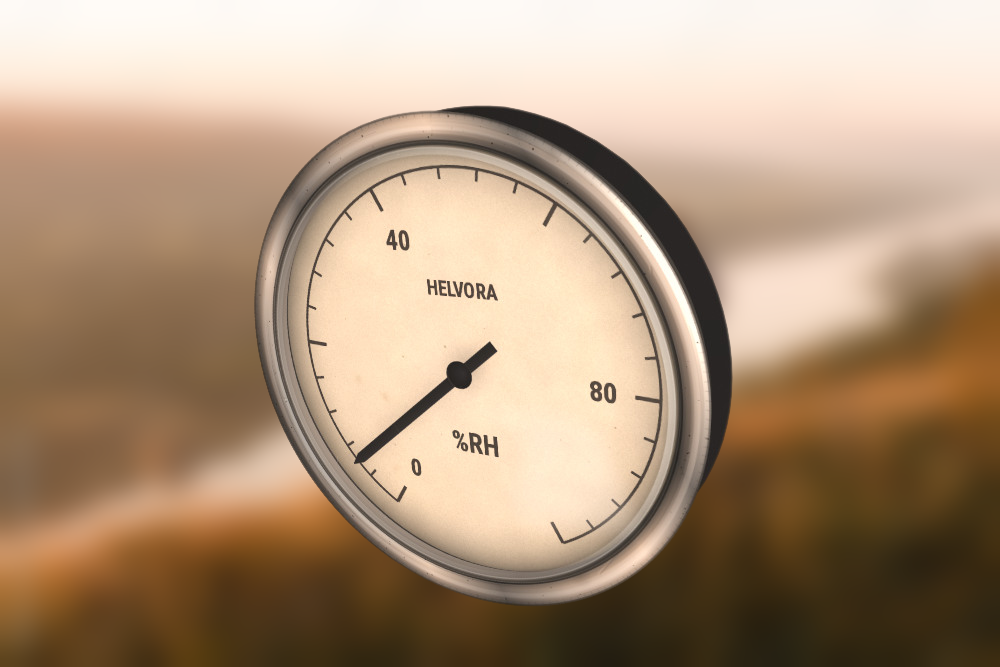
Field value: % 6
